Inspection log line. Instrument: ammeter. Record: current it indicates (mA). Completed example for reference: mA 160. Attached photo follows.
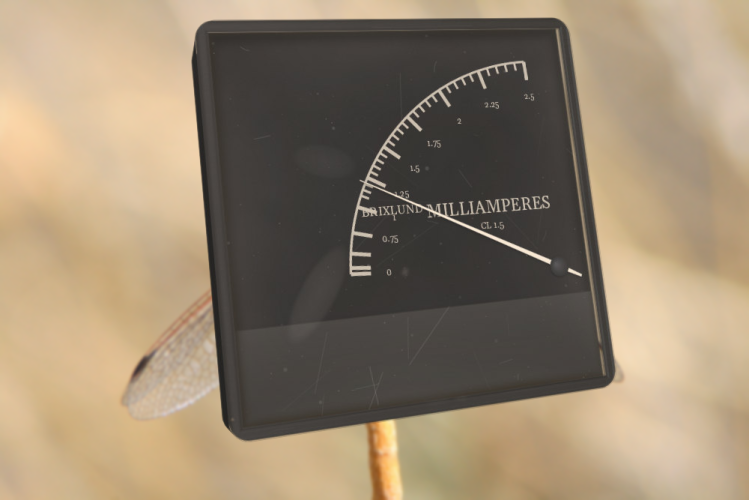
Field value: mA 1.2
